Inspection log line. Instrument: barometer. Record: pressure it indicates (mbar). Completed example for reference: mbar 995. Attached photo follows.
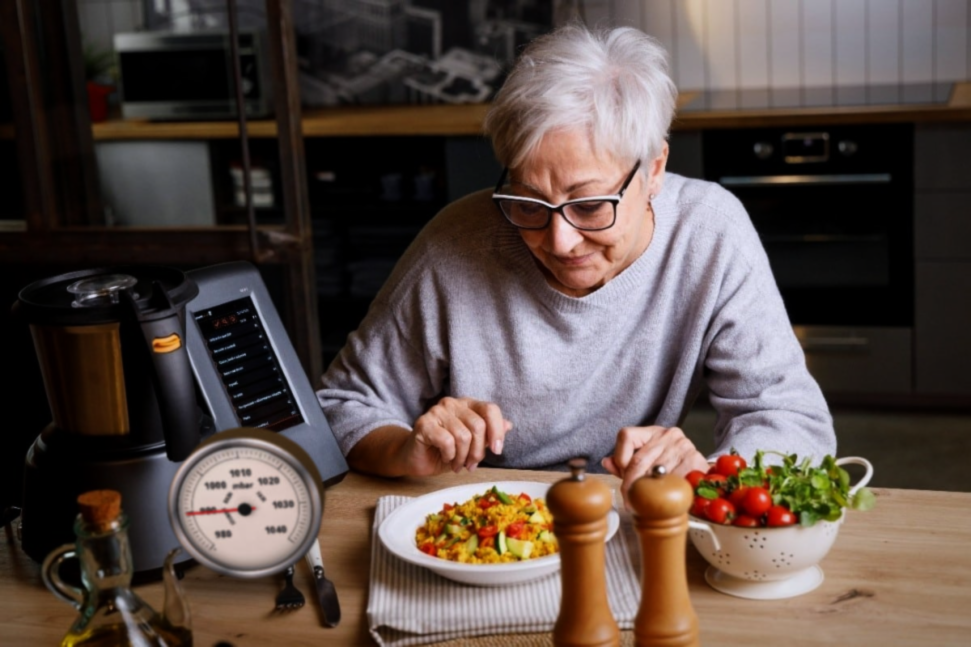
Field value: mbar 990
